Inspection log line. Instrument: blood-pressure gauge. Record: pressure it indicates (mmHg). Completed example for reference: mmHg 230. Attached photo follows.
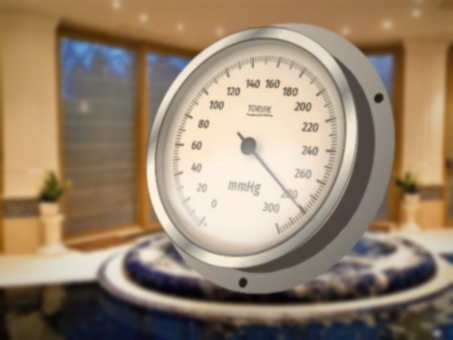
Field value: mmHg 280
